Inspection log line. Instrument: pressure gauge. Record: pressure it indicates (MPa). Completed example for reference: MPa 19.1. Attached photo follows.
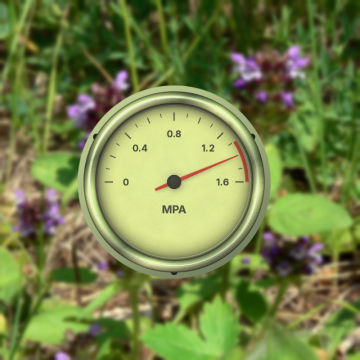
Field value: MPa 1.4
